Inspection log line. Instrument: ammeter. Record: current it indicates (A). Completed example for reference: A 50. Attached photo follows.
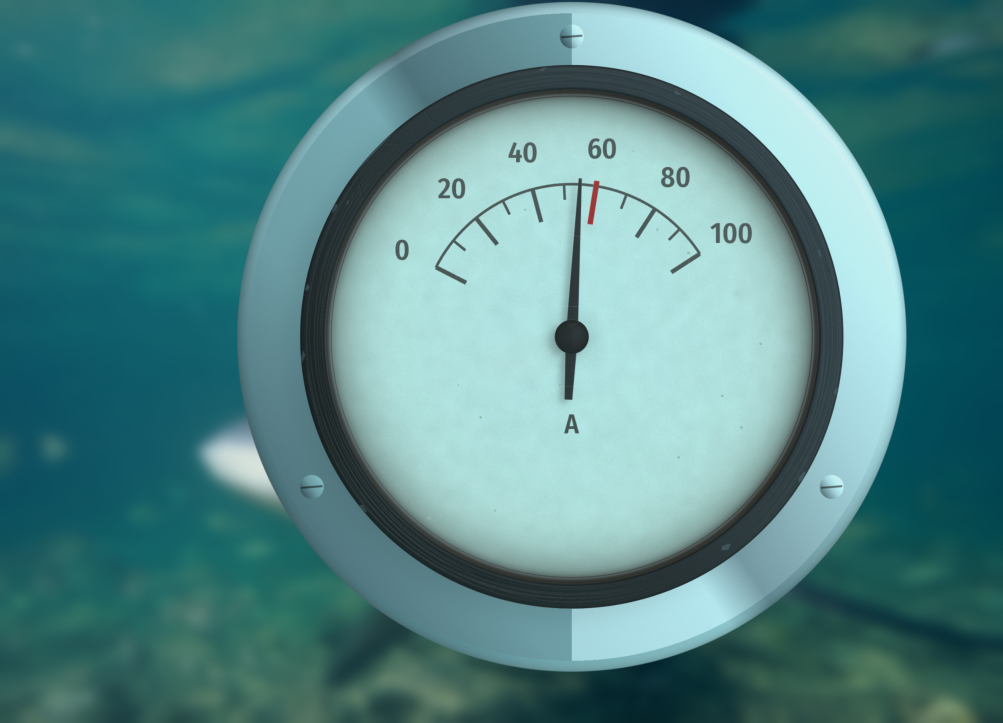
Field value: A 55
